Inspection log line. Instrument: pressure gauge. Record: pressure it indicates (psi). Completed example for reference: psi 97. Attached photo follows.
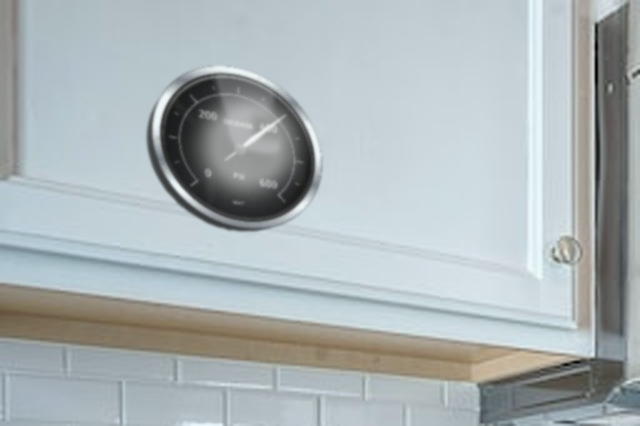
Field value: psi 400
